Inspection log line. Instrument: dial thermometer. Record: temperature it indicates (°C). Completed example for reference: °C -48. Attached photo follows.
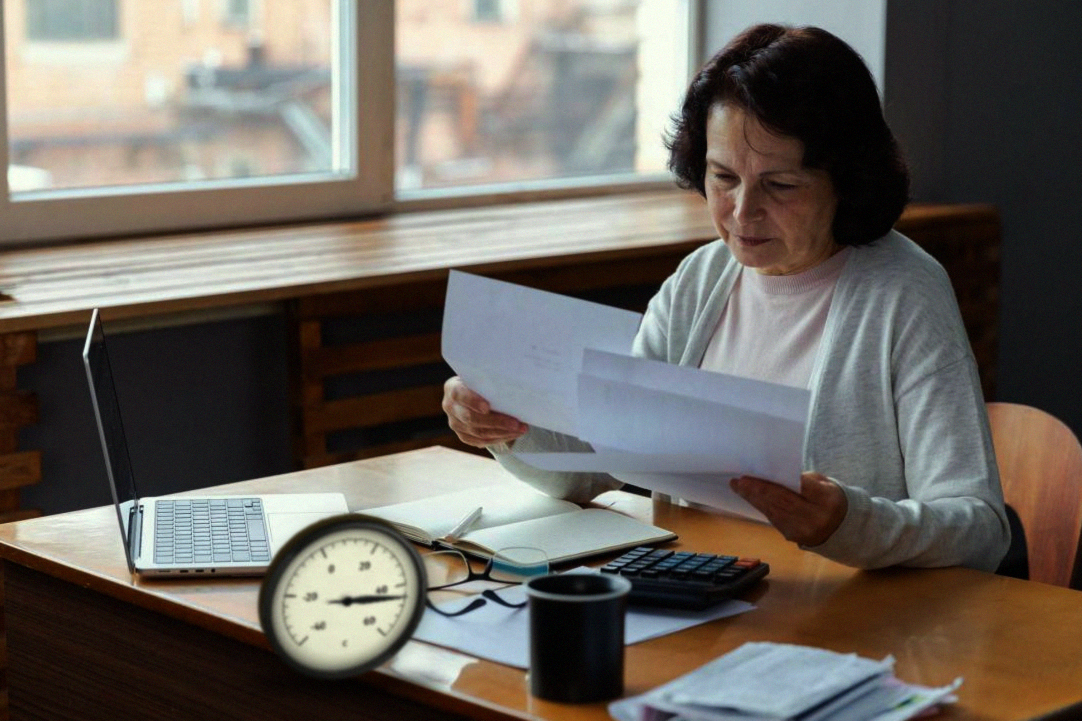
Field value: °C 44
